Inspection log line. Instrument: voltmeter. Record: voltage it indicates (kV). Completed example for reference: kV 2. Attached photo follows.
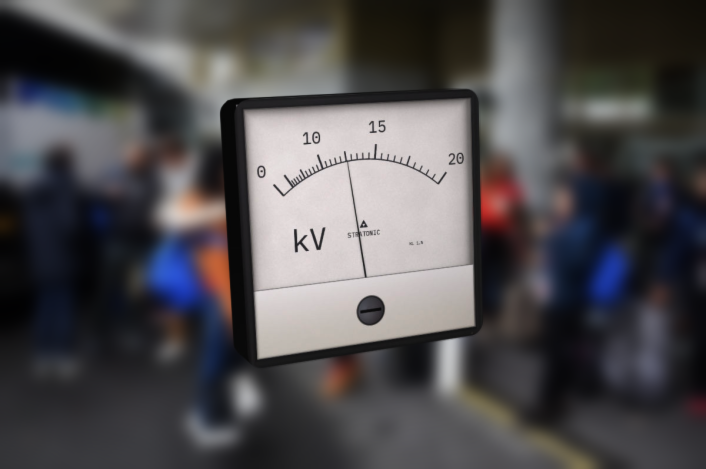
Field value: kV 12.5
